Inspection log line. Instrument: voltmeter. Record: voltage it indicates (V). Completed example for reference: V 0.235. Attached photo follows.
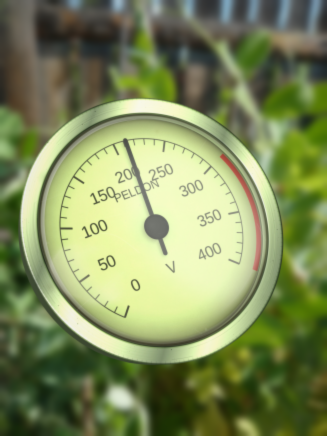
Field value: V 210
